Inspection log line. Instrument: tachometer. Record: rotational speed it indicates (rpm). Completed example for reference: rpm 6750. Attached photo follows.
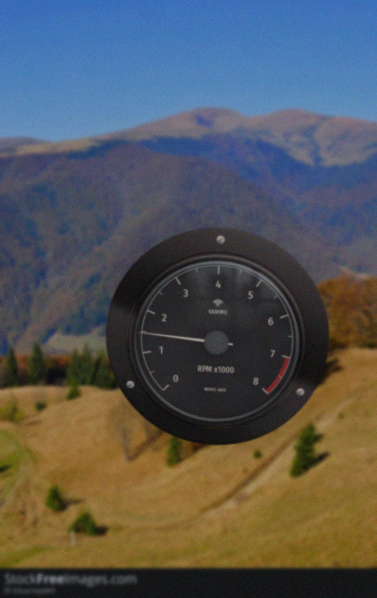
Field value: rpm 1500
